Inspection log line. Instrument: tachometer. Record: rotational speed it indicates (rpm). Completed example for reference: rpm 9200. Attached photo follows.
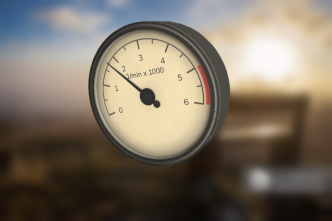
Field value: rpm 1750
